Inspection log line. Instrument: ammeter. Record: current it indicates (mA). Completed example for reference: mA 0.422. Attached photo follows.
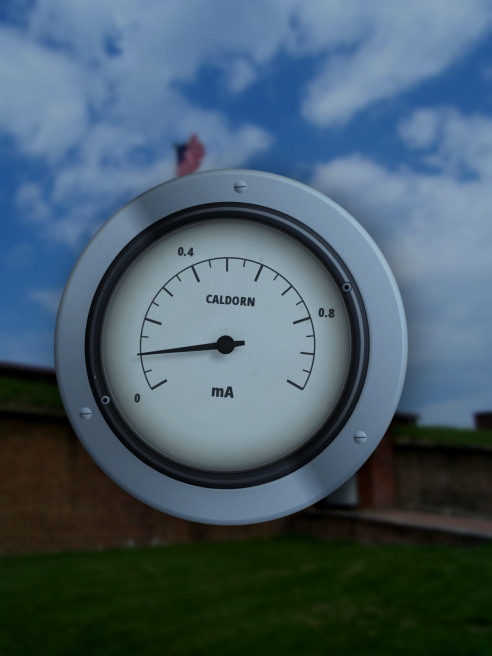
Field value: mA 0.1
